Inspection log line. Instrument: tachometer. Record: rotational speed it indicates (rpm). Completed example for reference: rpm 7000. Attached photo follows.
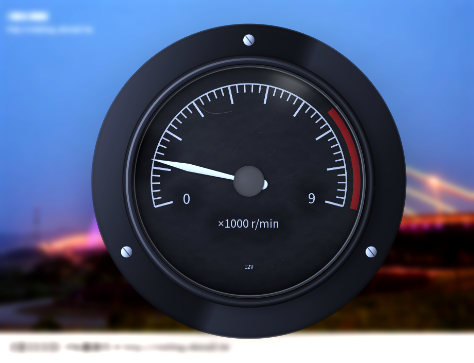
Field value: rpm 1200
